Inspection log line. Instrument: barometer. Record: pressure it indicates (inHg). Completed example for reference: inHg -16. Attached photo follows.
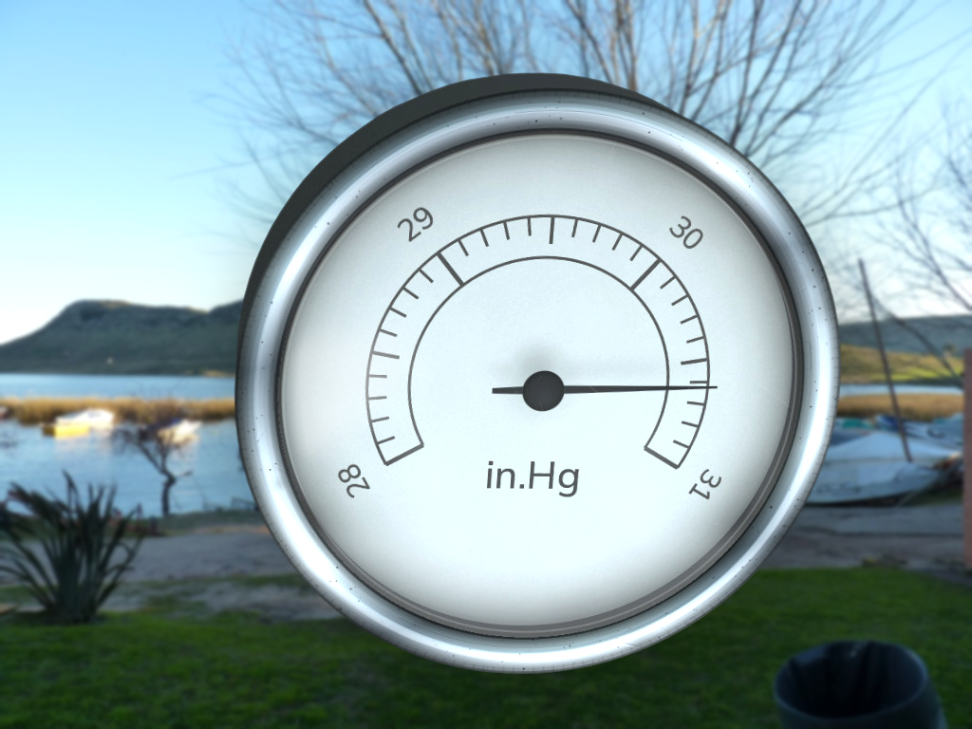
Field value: inHg 30.6
